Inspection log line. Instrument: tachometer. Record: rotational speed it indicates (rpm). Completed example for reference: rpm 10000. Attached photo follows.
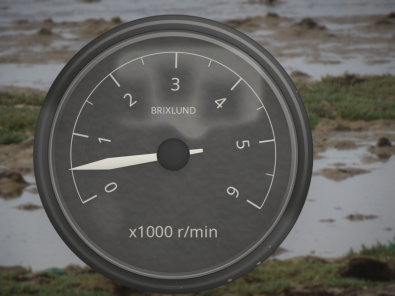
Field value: rpm 500
